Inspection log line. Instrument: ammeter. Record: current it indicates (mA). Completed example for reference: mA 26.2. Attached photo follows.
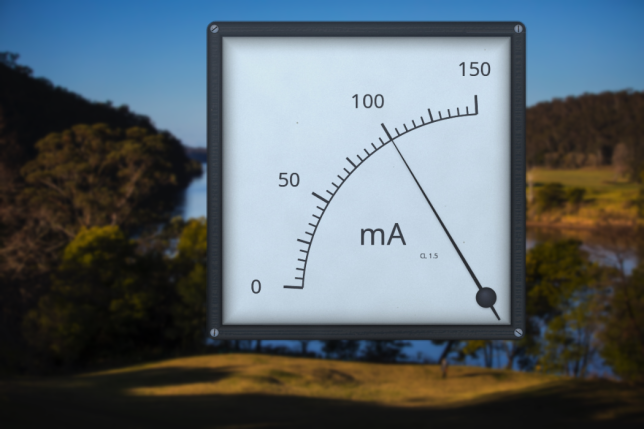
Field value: mA 100
